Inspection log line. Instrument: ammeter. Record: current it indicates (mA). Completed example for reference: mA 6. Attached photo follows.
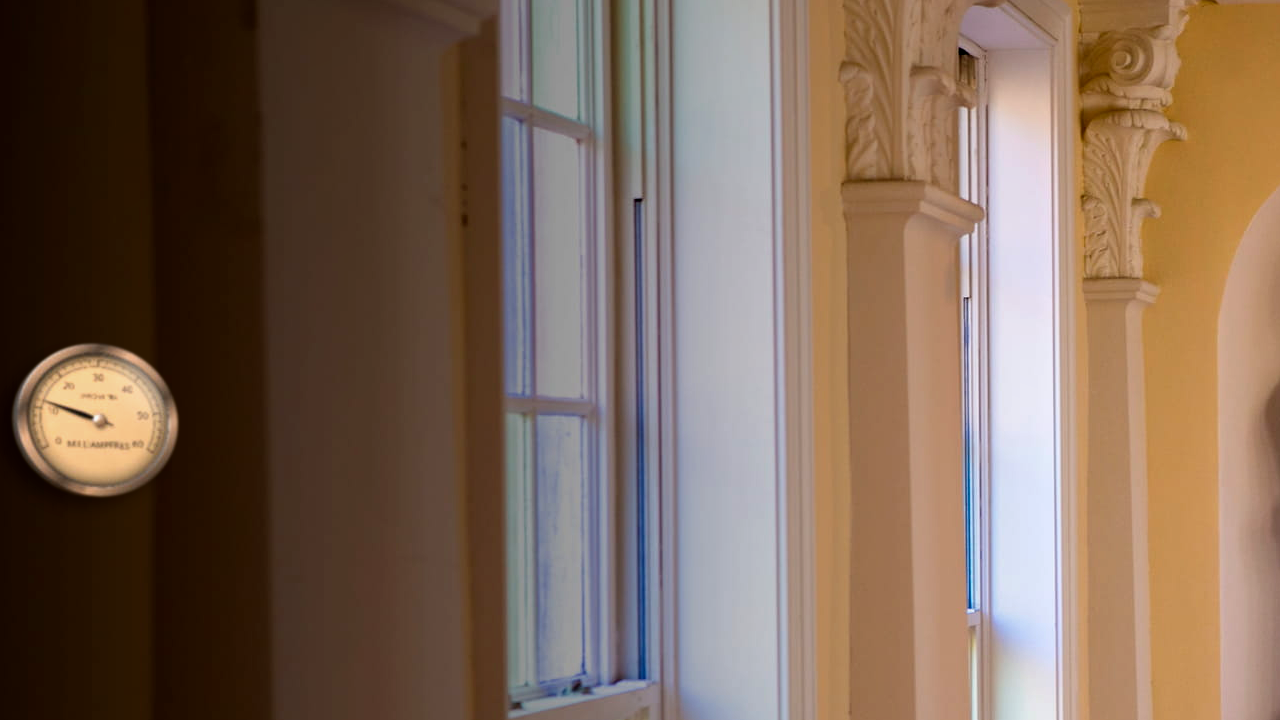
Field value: mA 12
